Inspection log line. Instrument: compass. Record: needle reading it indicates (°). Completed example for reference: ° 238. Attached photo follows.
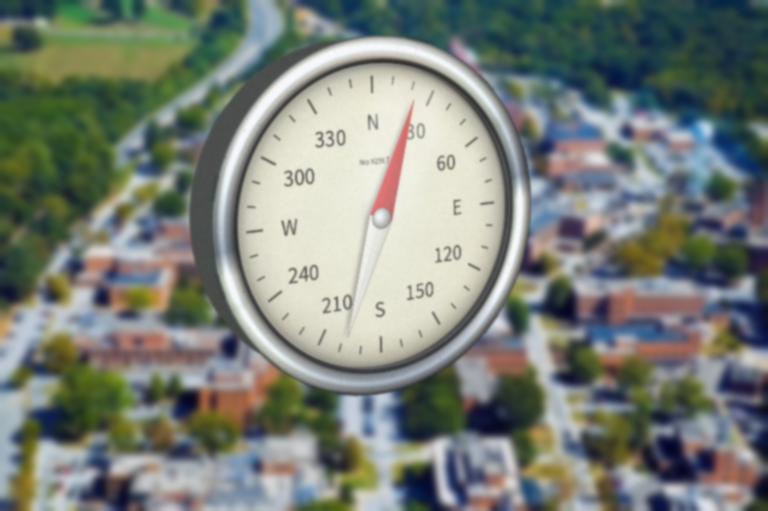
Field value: ° 20
